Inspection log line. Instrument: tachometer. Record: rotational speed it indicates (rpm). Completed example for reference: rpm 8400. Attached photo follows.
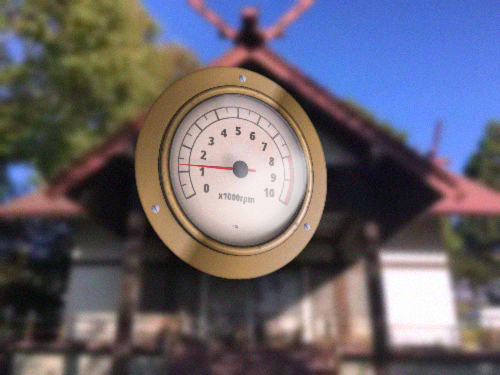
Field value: rpm 1250
